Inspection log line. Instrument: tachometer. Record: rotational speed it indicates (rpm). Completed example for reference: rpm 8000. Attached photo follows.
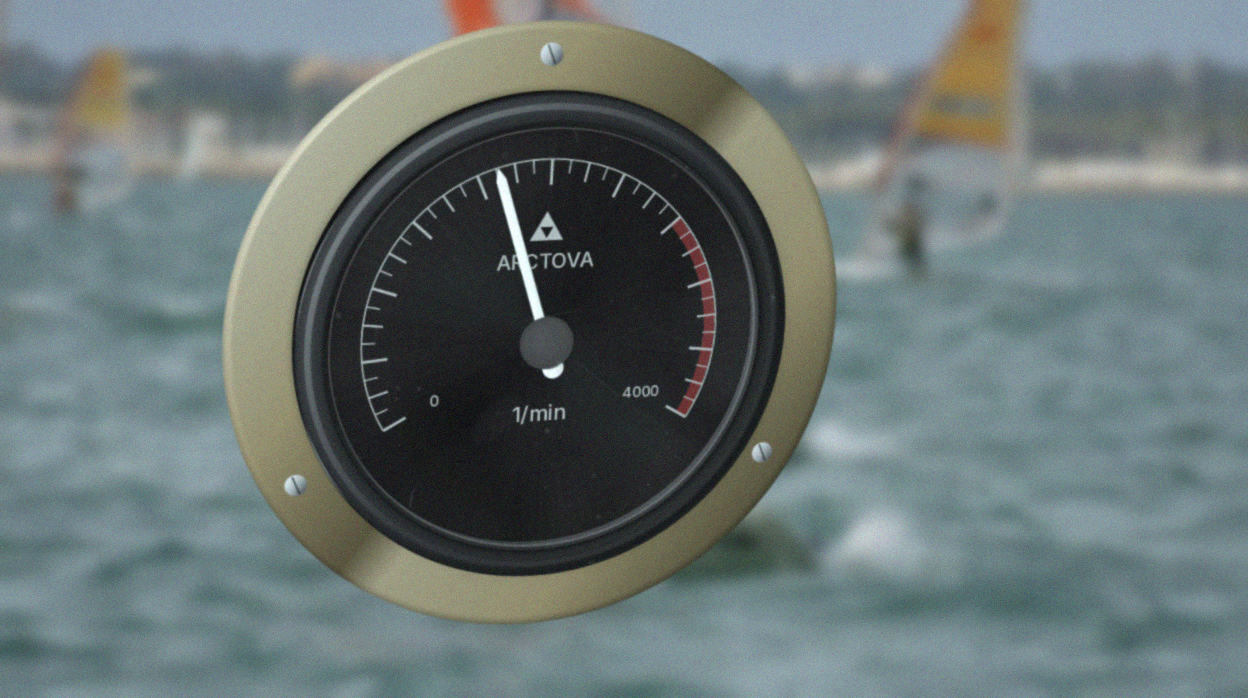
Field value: rpm 1700
